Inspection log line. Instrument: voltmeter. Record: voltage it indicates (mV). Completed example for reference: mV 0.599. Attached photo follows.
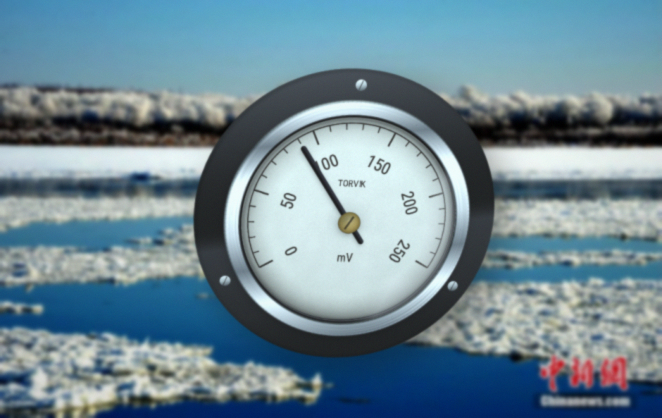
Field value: mV 90
